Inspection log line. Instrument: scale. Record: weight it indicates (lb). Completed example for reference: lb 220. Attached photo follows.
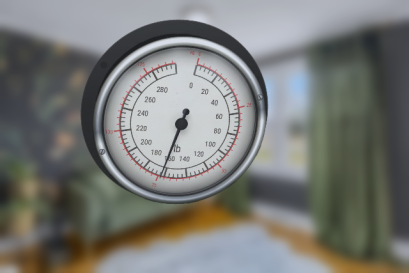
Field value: lb 164
